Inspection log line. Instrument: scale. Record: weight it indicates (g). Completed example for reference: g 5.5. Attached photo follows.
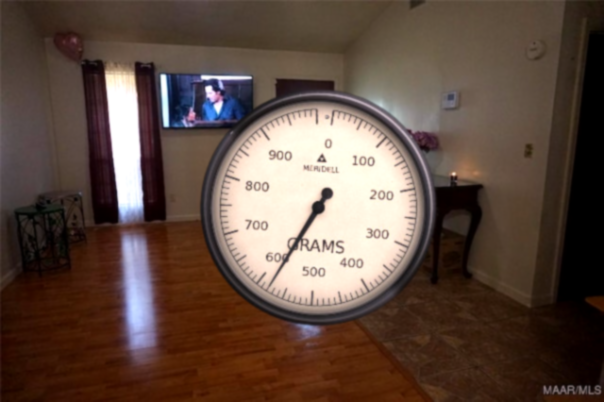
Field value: g 580
